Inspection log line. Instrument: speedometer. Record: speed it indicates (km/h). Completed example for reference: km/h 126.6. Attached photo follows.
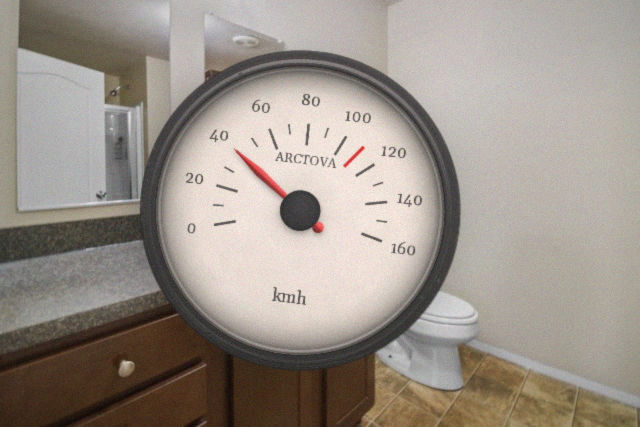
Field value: km/h 40
